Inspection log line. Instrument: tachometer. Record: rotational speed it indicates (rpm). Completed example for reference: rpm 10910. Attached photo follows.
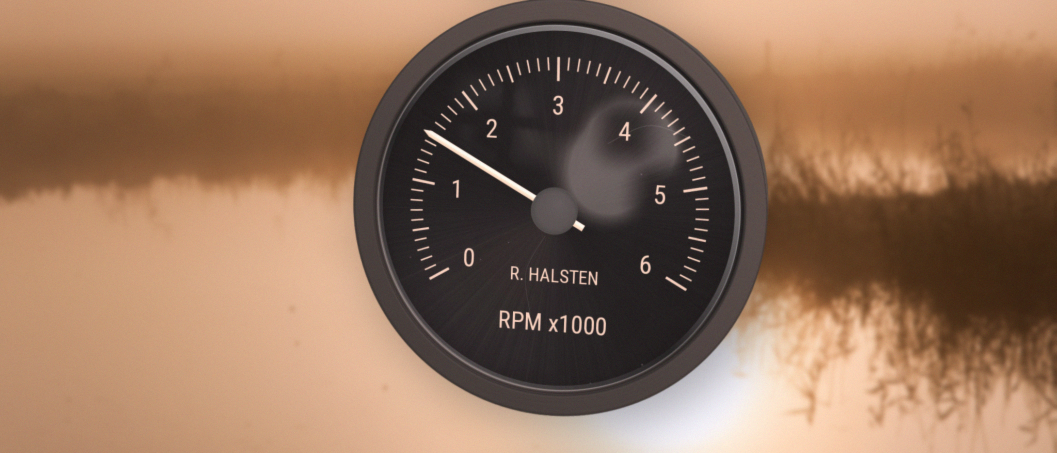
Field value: rpm 1500
